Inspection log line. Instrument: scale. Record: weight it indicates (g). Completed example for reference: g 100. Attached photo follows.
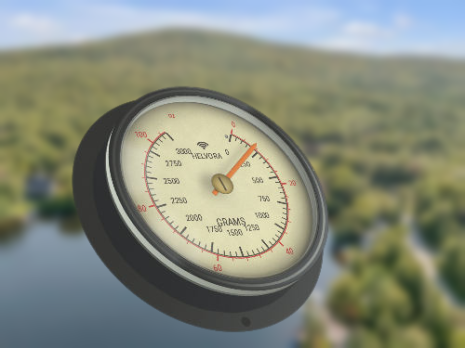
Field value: g 200
